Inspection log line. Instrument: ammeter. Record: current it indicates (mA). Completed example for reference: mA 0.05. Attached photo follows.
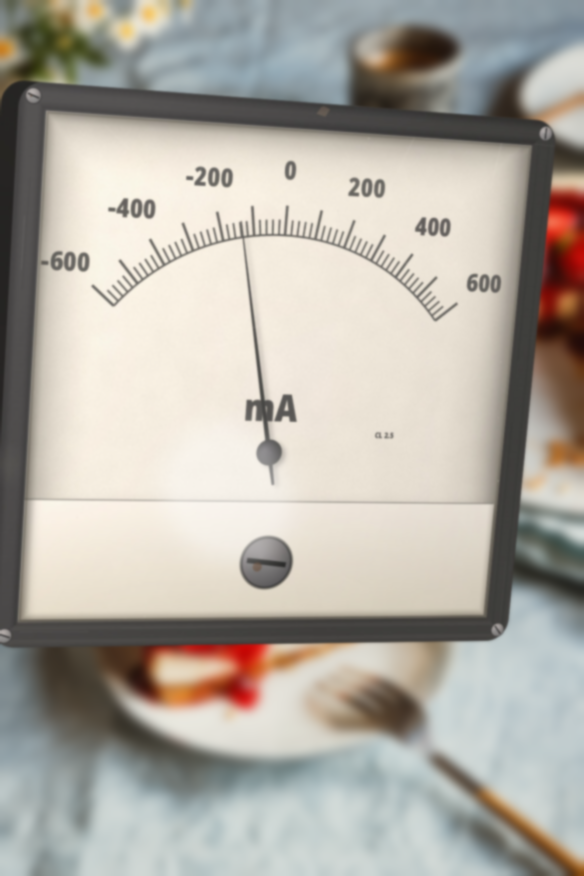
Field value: mA -140
